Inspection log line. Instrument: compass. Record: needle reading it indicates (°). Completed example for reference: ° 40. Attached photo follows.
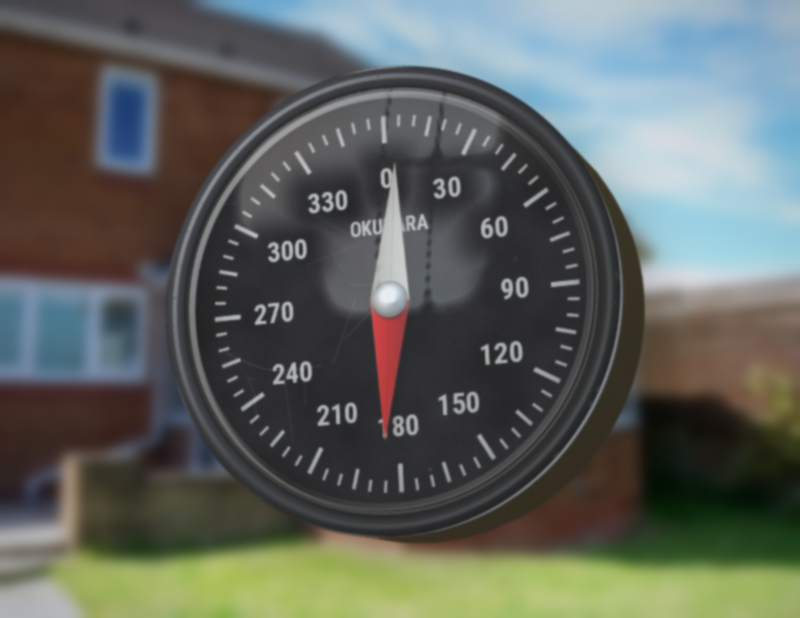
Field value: ° 185
